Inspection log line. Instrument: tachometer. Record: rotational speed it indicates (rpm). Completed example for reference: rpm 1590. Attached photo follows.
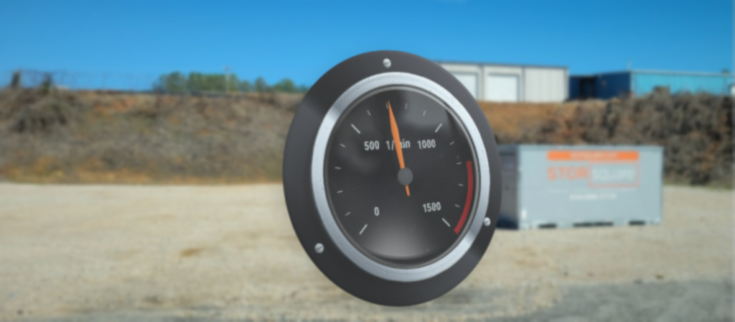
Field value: rpm 700
